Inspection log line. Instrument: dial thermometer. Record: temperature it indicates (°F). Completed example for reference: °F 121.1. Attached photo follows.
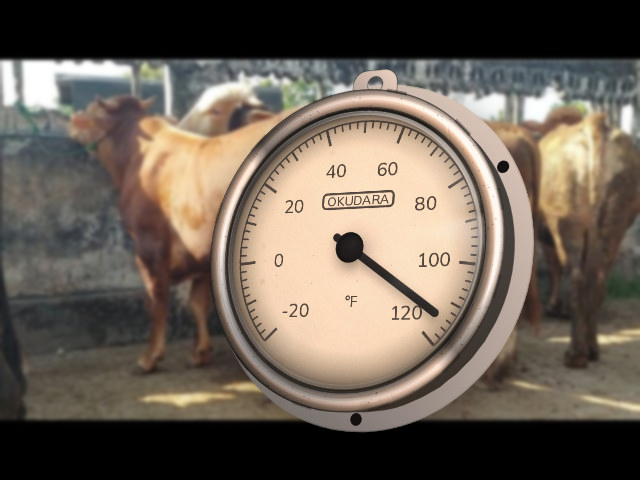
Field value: °F 114
